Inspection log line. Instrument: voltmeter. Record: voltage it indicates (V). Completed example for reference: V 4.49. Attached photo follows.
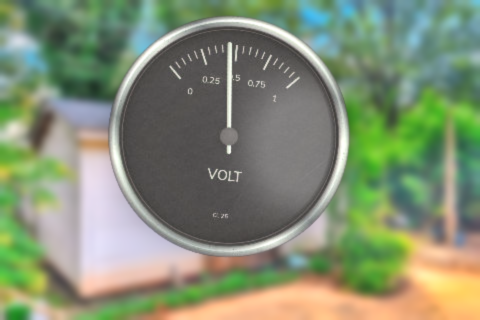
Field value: V 0.45
